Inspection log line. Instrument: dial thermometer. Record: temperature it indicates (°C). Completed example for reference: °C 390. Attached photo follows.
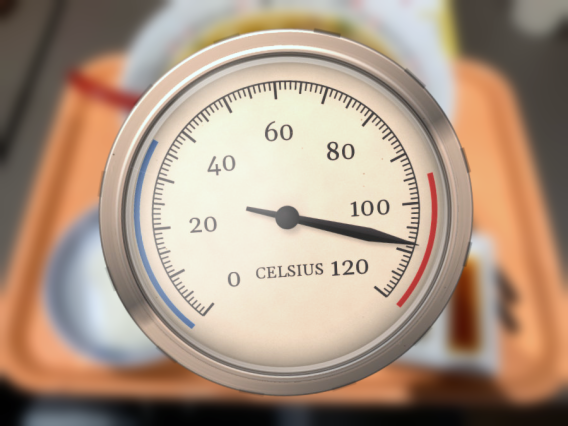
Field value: °C 108
